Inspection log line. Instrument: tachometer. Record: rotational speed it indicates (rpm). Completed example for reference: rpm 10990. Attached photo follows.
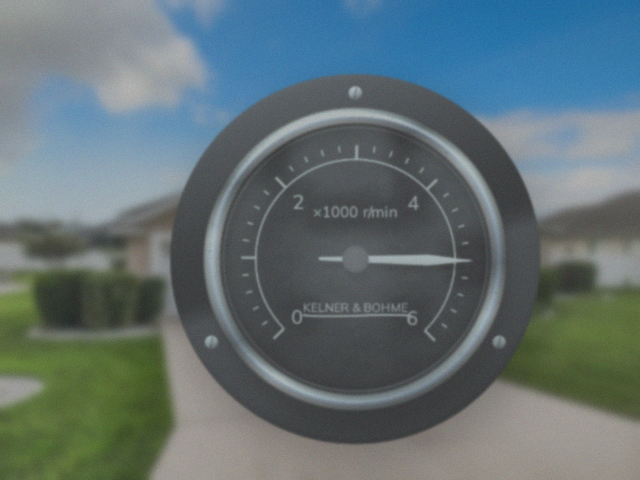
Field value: rpm 5000
